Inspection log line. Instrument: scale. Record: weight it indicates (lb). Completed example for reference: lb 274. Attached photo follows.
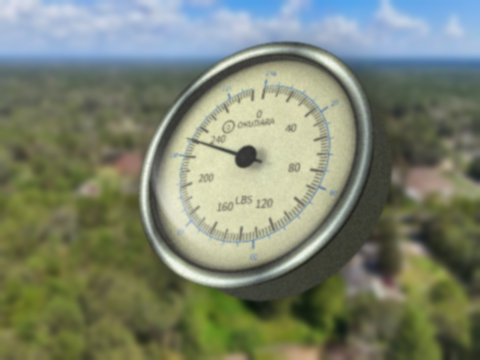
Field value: lb 230
